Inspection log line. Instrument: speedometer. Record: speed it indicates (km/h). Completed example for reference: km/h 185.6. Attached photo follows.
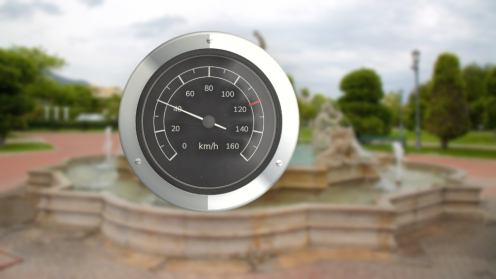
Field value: km/h 40
